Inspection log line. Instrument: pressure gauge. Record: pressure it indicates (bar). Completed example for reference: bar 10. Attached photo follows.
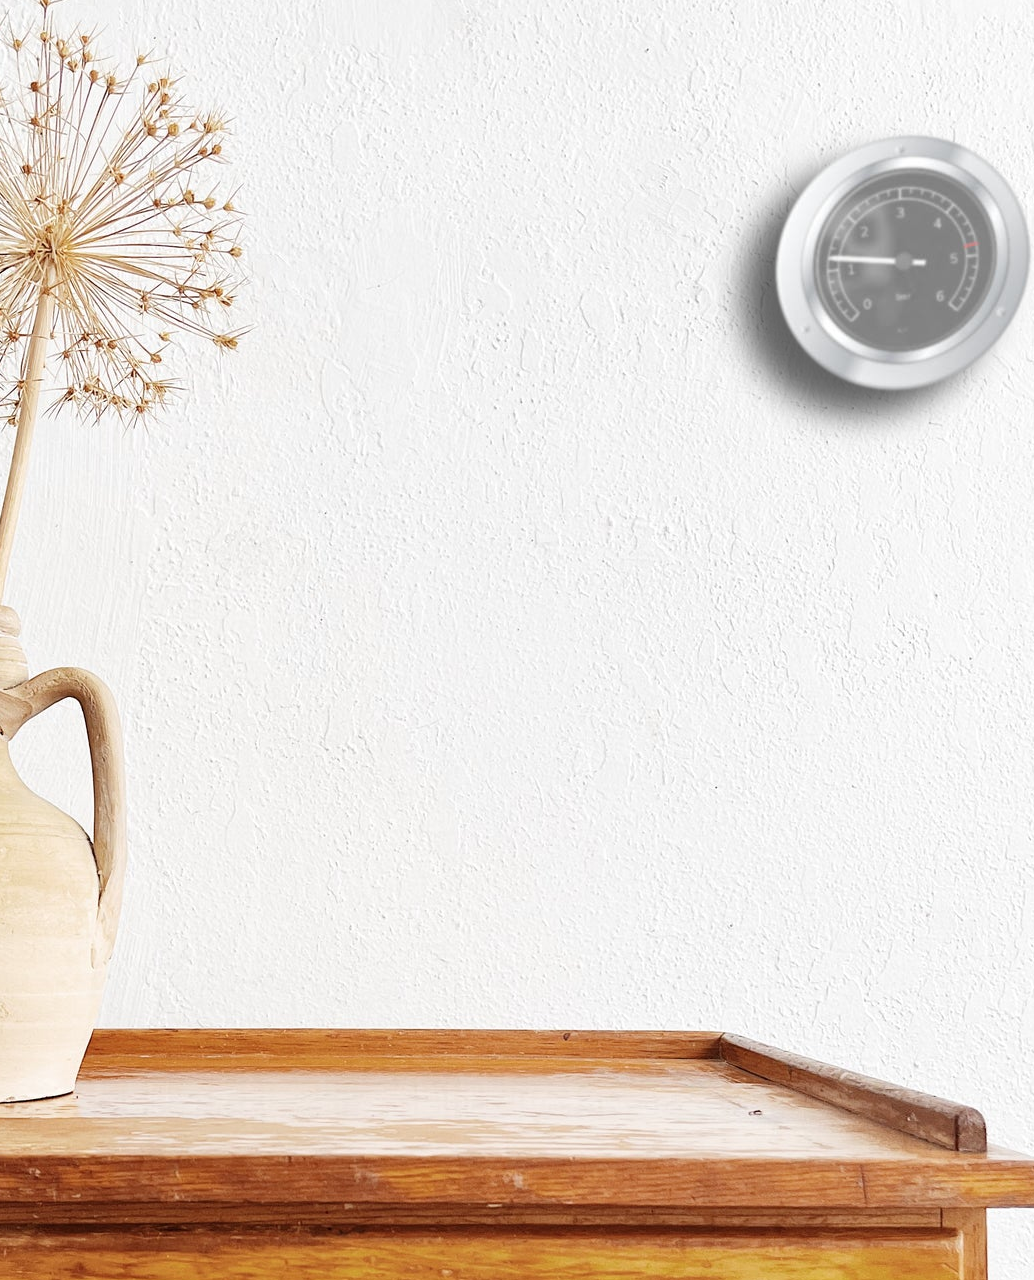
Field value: bar 1.2
